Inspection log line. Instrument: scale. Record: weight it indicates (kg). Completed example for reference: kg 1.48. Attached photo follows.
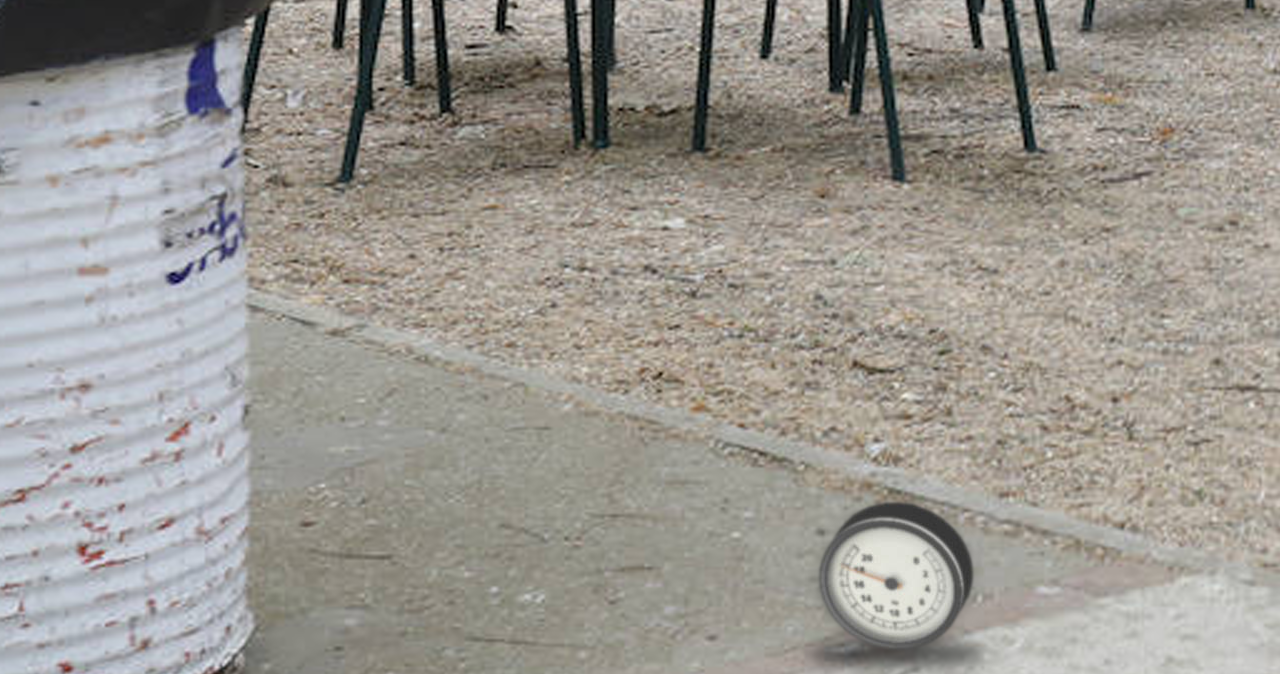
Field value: kg 18
